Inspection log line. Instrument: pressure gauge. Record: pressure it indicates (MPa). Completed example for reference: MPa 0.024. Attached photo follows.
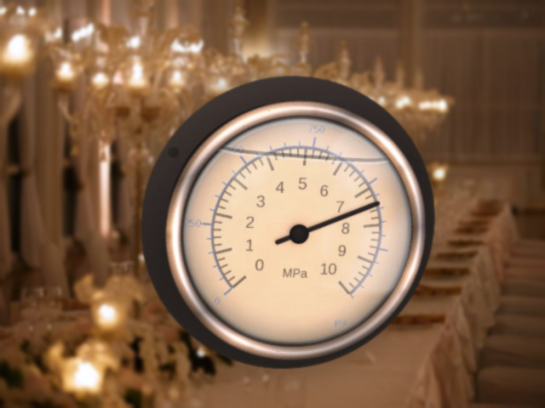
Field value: MPa 7.4
